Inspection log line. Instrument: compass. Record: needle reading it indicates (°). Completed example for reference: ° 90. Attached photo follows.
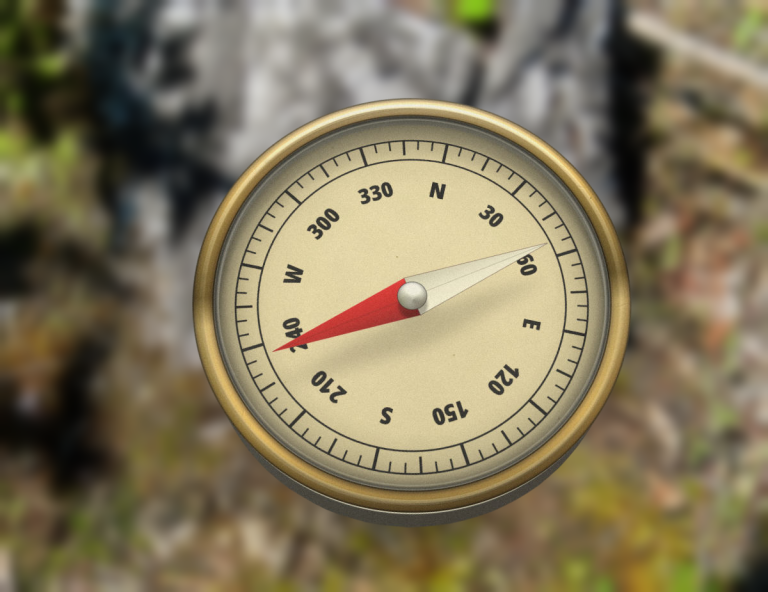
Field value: ° 235
